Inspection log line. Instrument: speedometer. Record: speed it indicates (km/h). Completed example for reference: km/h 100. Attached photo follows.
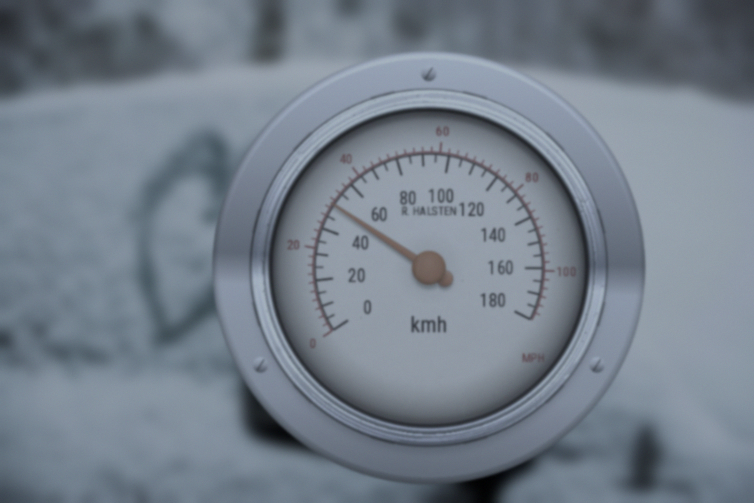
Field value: km/h 50
